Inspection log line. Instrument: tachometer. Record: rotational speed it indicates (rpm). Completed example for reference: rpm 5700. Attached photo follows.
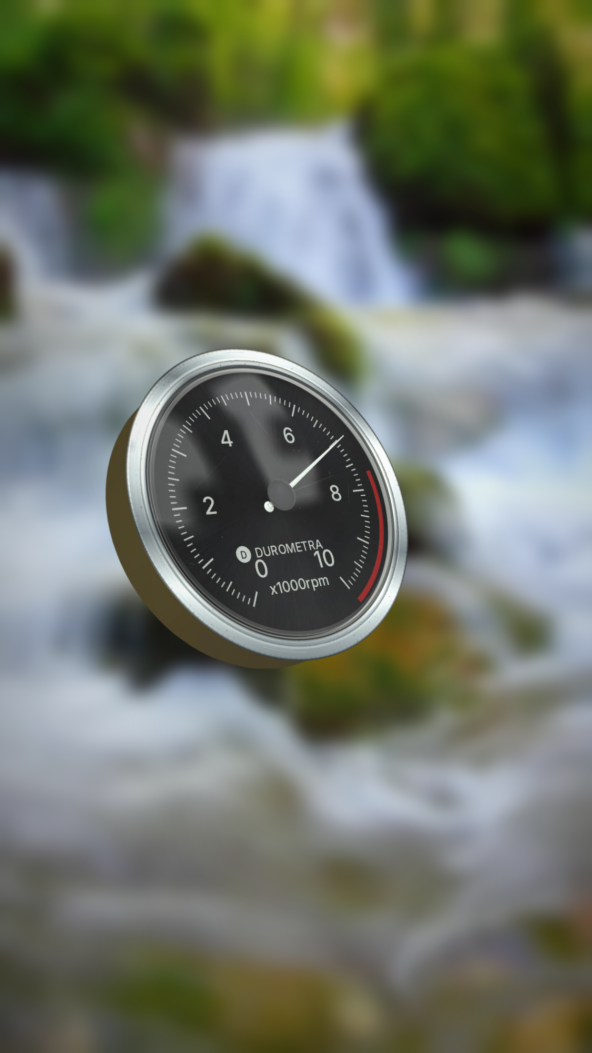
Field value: rpm 7000
